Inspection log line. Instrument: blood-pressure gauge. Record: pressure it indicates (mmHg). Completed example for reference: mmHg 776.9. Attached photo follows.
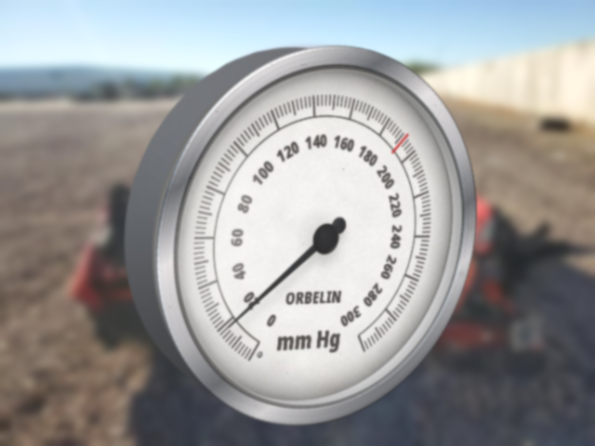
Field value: mmHg 20
